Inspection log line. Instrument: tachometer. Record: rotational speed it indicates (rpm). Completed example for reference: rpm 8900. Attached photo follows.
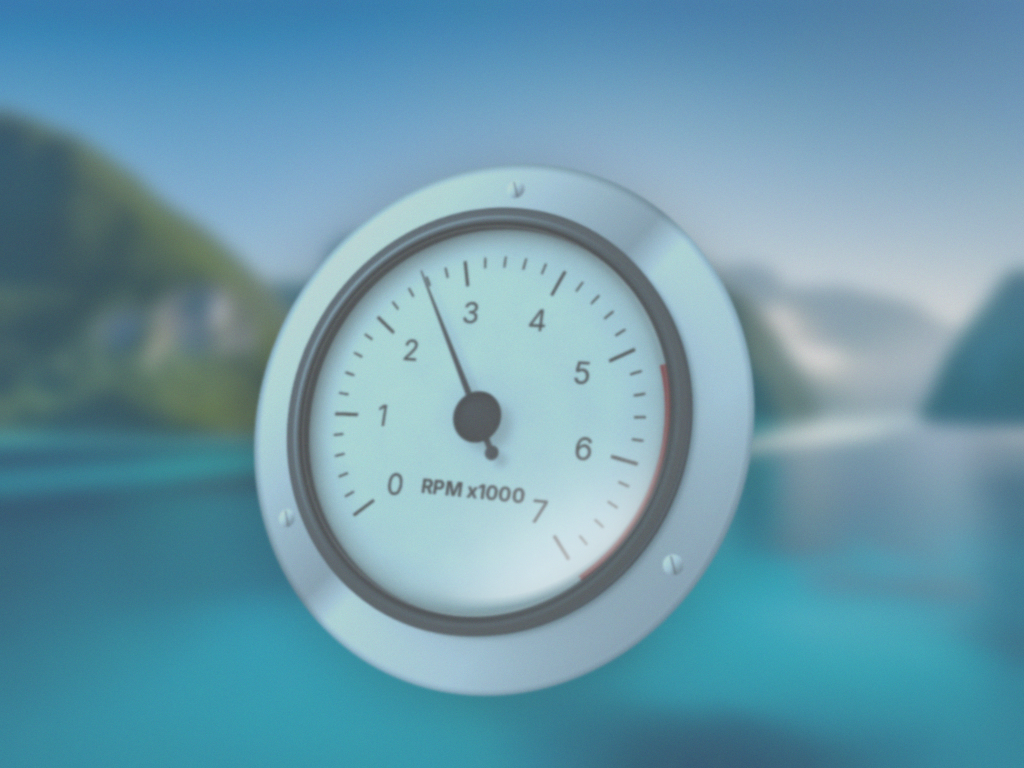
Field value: rpm 2600
